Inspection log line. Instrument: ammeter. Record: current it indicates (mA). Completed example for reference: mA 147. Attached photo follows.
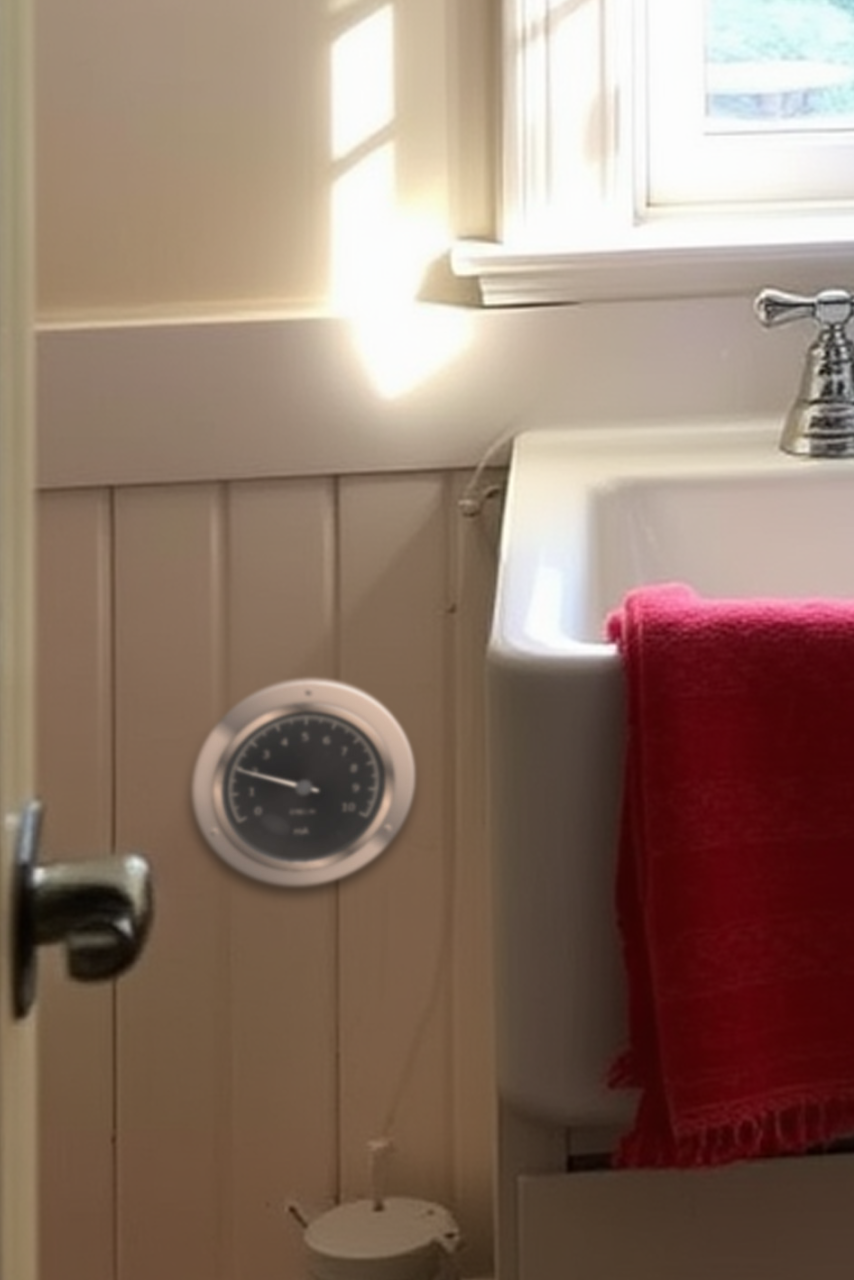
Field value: mA 2
